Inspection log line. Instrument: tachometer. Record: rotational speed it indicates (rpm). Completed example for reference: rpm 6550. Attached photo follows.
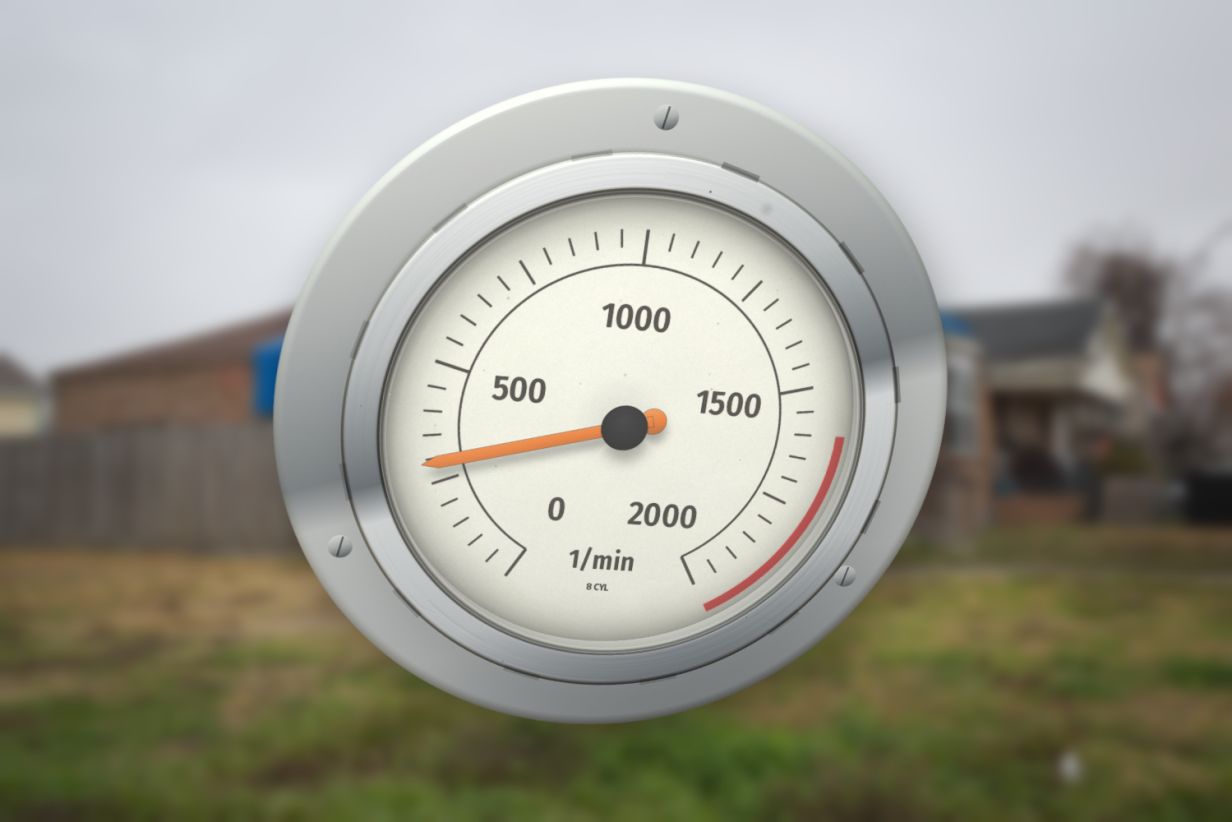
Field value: rpm 300
